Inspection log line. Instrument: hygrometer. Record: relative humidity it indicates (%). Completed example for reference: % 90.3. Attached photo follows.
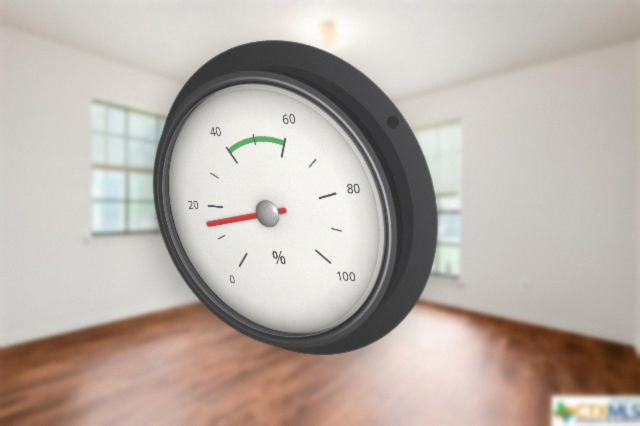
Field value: % 15
